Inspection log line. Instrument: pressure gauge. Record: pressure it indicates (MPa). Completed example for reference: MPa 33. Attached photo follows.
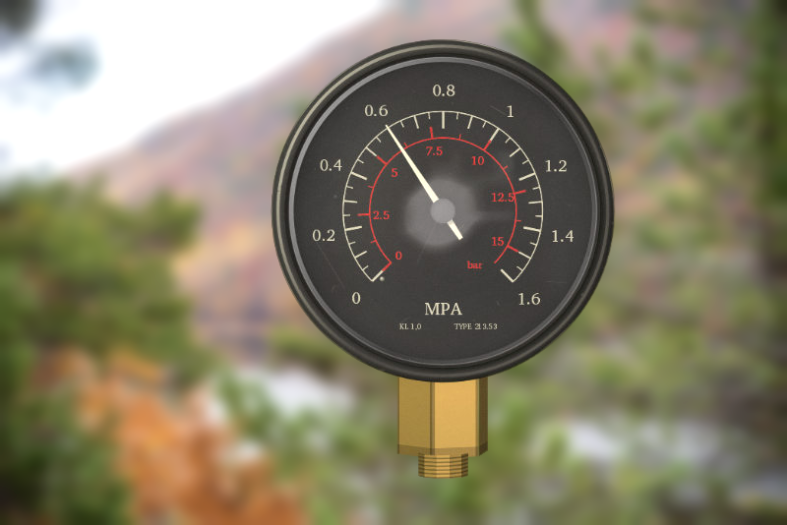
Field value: MPa 0.6
